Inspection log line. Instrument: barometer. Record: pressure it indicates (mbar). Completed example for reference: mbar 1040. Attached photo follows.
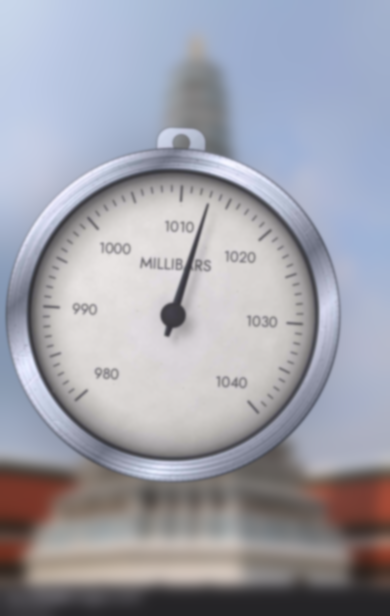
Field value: mbar 1013
